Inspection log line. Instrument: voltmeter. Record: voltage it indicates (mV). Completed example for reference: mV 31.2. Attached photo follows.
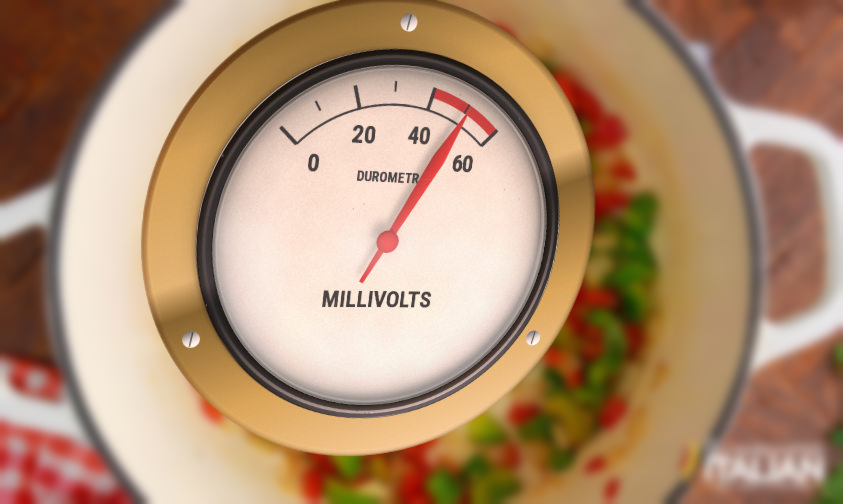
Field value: mV 50
